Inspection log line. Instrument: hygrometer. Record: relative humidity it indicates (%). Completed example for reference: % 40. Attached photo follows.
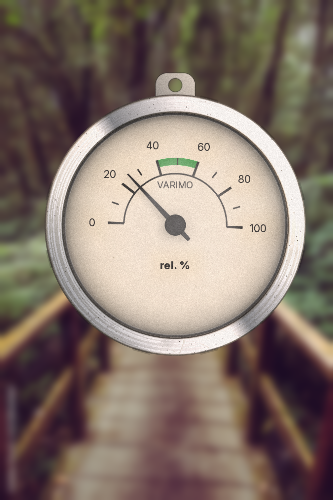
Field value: % 25
